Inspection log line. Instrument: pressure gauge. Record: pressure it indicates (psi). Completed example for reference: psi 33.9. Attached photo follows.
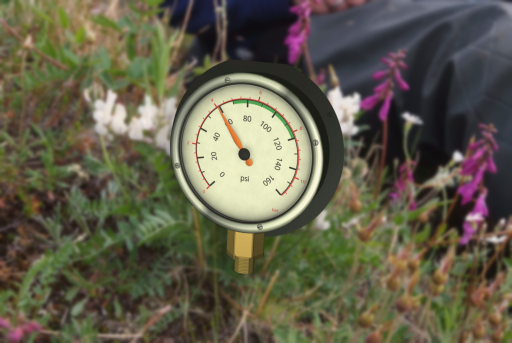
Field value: psi 60
